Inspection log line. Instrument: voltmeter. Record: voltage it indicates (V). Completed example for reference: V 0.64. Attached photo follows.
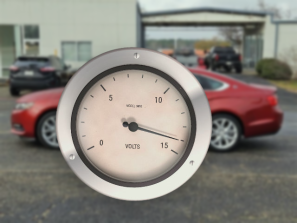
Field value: V 14
